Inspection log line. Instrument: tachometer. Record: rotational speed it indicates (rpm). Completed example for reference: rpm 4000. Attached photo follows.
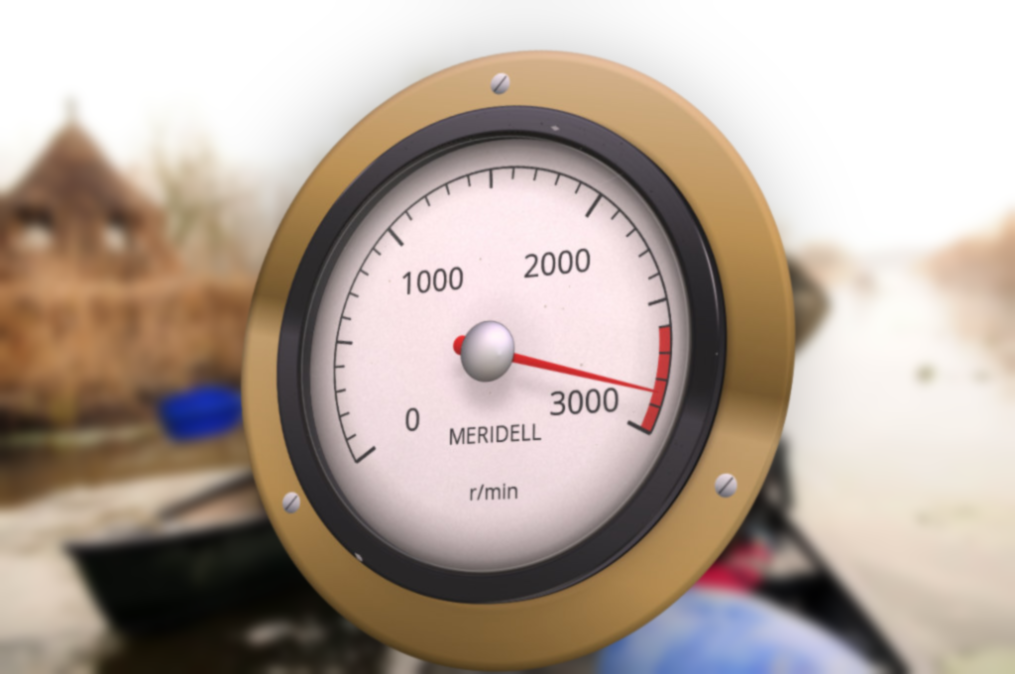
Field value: rpm 2850
